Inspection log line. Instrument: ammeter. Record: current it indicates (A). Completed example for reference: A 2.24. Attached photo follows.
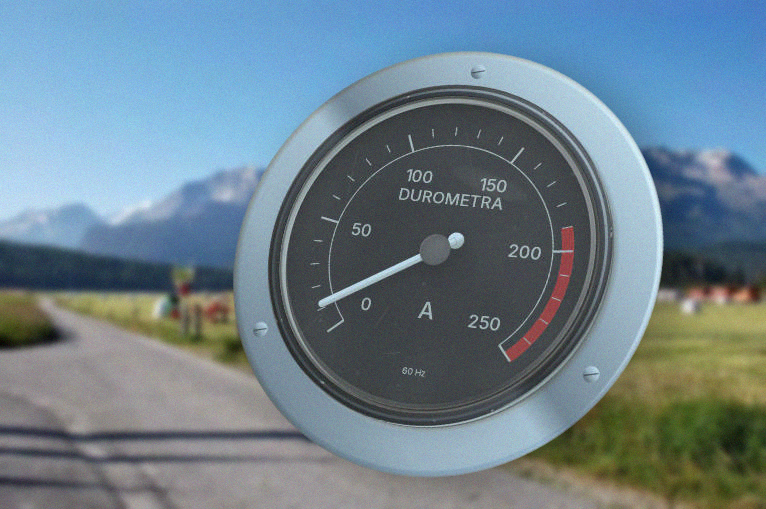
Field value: A 10
